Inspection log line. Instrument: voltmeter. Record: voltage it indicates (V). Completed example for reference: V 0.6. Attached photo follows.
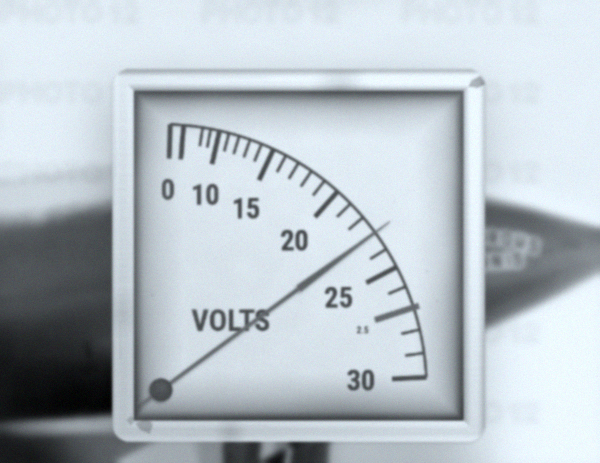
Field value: V 23
